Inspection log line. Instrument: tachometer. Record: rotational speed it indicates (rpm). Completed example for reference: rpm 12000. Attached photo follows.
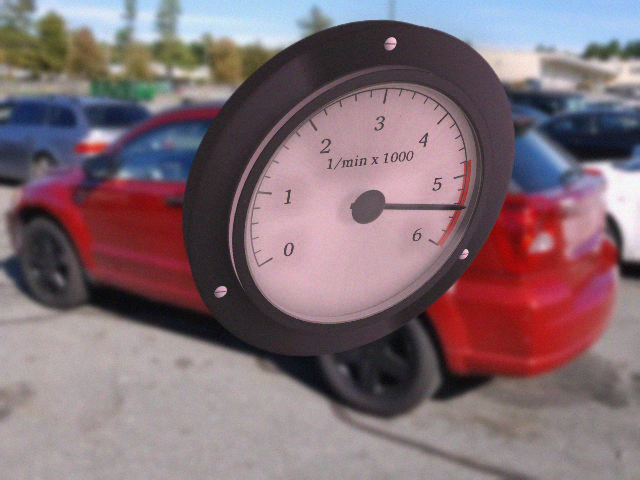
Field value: rpm 5400
